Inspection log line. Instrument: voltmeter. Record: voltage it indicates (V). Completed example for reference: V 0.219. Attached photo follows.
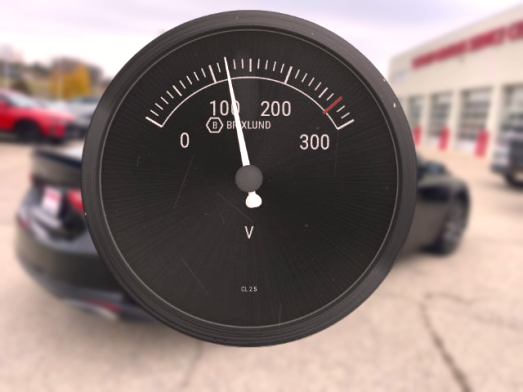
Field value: V 120
